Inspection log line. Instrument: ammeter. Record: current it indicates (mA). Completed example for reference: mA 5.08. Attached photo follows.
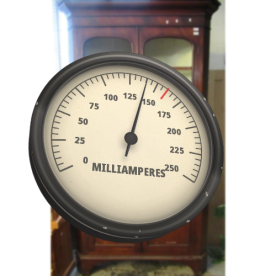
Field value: mA 140
